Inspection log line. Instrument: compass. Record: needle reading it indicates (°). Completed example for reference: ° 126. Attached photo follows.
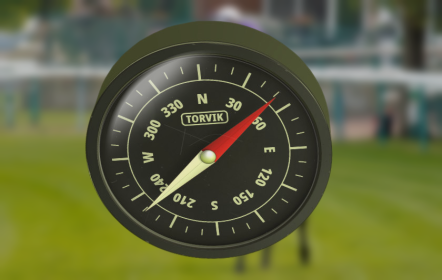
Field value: ° 50
